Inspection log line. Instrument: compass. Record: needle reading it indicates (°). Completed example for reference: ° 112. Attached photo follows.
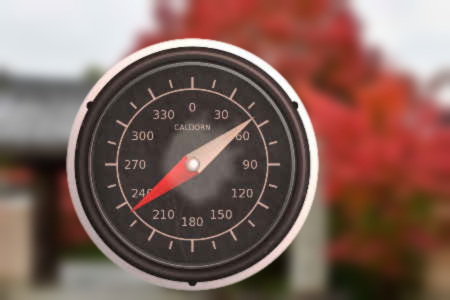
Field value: ° 232.5
